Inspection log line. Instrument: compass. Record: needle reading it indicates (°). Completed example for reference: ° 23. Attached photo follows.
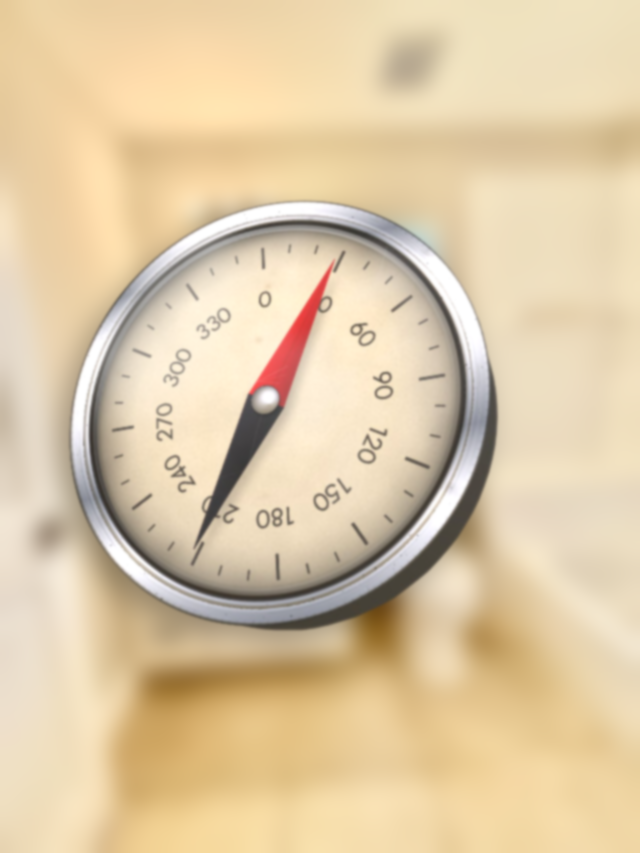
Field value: ° 30
